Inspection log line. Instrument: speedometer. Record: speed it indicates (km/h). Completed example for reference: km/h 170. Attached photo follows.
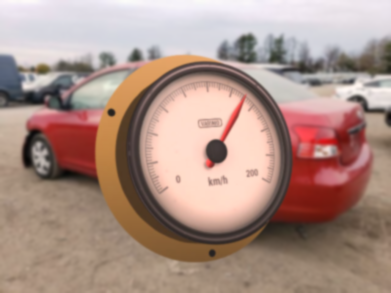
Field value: km/h 130
